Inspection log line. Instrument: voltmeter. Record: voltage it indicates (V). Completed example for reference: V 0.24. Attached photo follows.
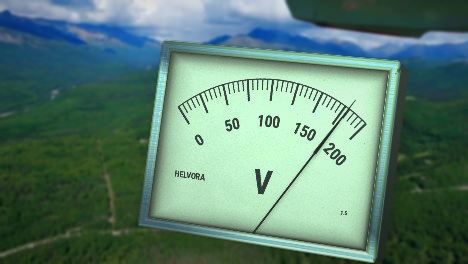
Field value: V 180
